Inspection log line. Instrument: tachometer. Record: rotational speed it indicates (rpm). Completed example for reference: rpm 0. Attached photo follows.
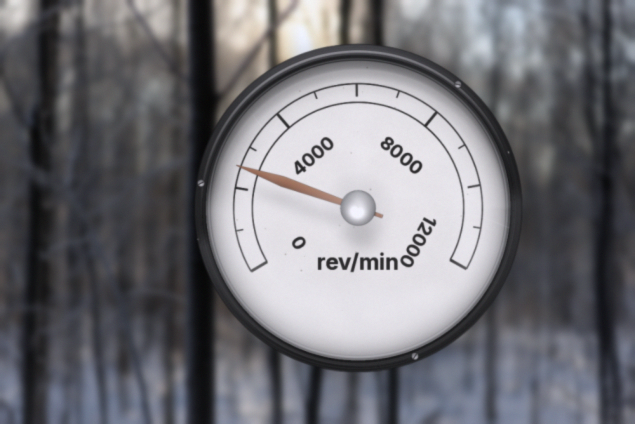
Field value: rpm 2500
